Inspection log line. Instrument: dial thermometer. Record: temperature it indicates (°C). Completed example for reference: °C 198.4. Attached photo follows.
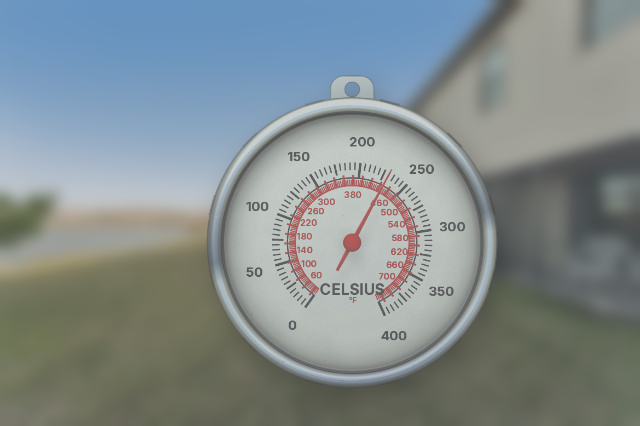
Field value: °C 230
